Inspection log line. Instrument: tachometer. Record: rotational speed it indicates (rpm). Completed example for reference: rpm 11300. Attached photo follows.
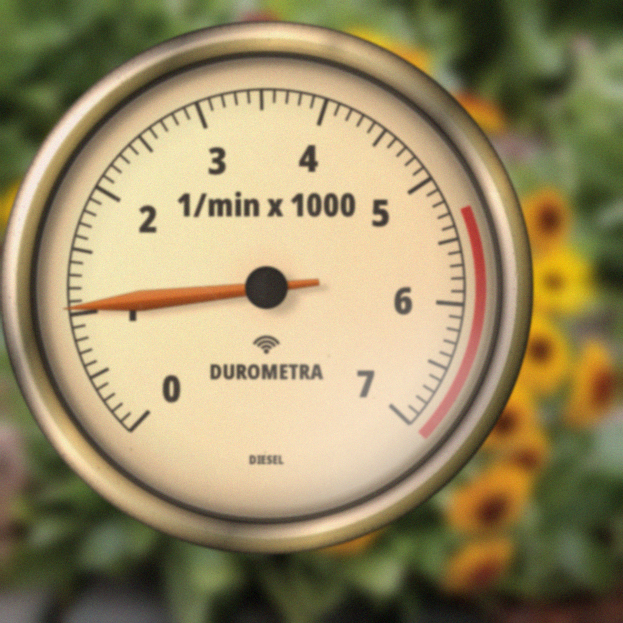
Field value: rpm 1050
